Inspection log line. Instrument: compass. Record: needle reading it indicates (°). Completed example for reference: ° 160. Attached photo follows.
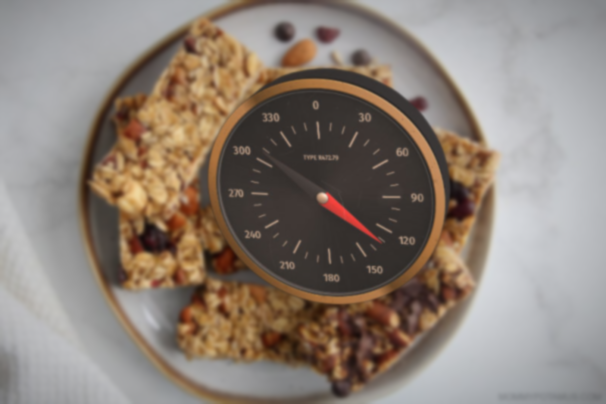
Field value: ° 130
